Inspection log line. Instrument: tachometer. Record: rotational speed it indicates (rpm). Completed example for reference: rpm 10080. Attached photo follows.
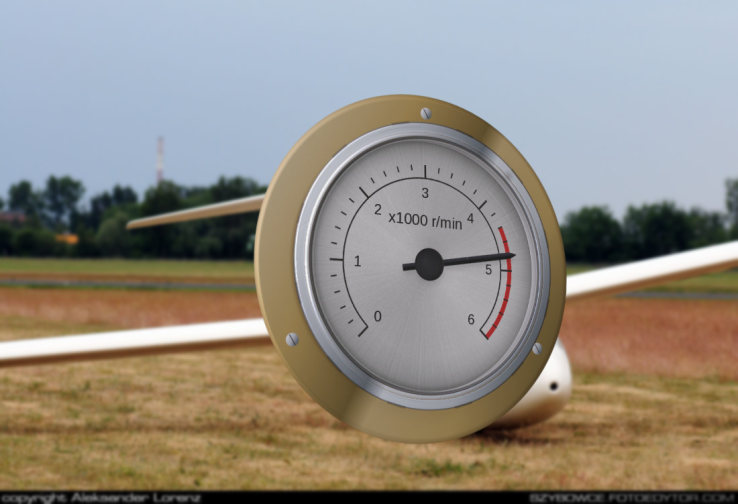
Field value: rpm 4800
